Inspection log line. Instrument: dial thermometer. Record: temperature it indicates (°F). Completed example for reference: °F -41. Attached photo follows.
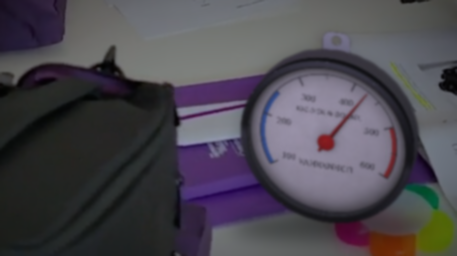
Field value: °F 425
